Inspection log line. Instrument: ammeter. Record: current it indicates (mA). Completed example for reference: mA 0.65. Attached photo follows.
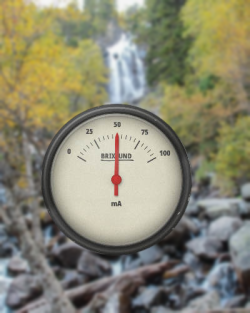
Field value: mA 50
